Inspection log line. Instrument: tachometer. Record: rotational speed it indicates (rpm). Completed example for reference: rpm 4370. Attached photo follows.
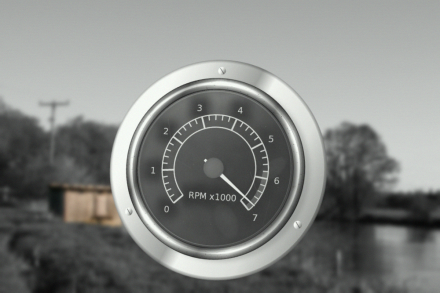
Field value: rpm 6800
